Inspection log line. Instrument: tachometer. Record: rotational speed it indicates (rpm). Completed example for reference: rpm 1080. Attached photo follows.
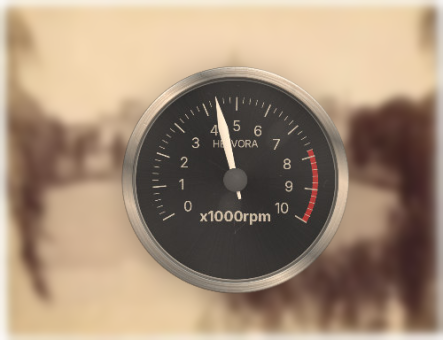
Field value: rpm 4400
